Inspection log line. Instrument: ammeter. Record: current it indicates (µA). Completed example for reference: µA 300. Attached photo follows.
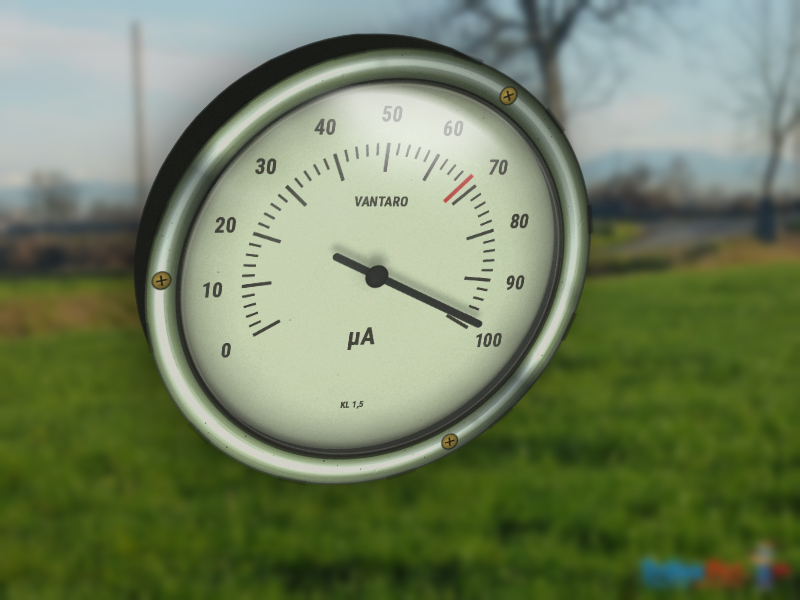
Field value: µA 98
